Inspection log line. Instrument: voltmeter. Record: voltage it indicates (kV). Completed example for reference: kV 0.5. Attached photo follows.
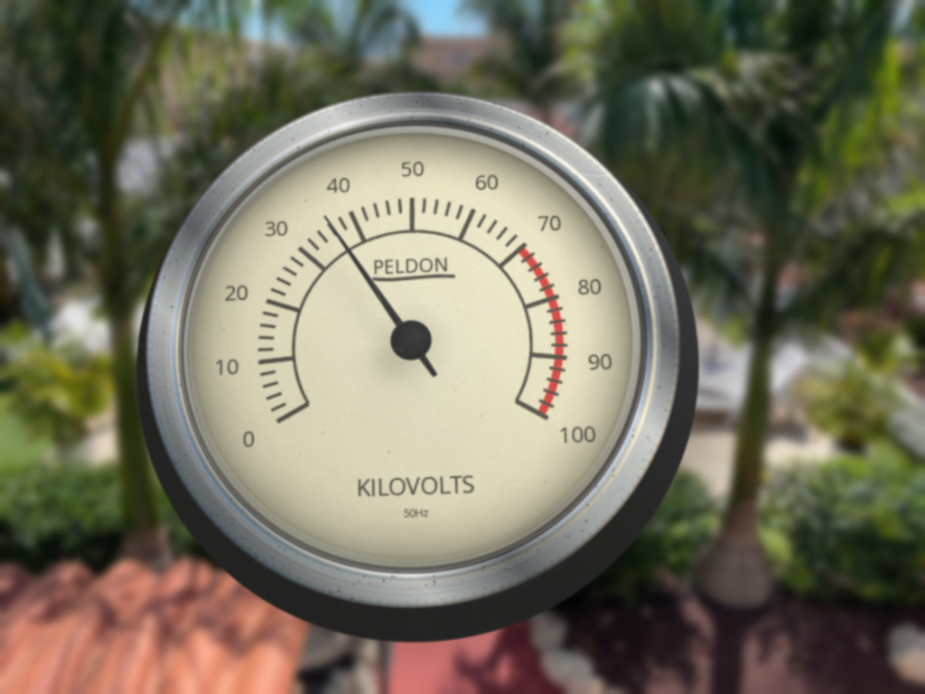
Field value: kV 36
